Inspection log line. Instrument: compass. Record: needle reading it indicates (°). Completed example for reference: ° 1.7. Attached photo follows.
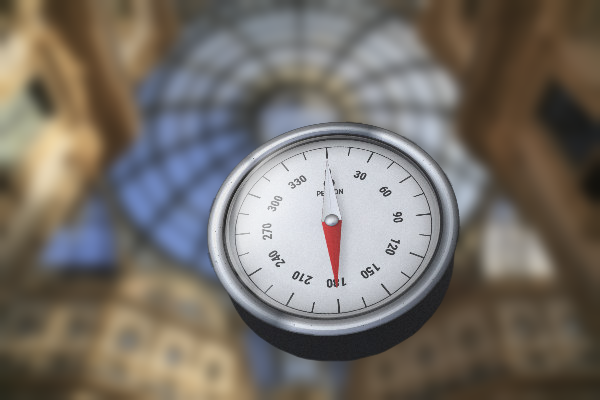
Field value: ° 180
